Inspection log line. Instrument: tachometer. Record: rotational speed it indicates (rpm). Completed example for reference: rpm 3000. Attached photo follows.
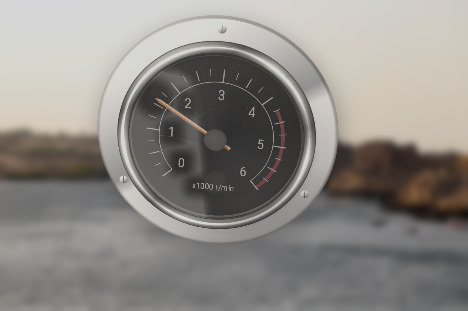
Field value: rpm 1625
